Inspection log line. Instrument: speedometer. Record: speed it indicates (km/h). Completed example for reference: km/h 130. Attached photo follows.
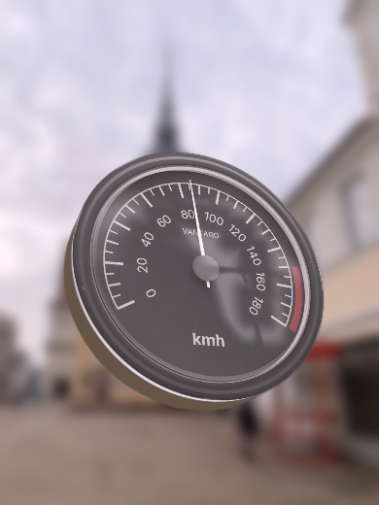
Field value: km/h 85
